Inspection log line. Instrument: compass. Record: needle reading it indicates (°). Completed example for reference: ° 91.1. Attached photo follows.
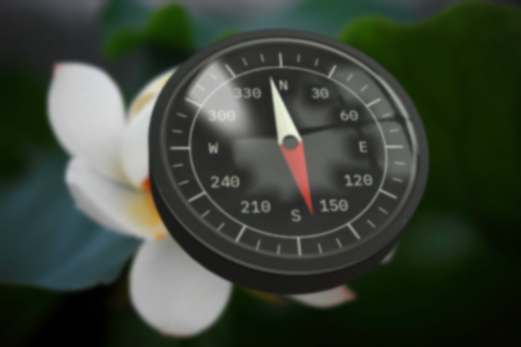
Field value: ° 170
